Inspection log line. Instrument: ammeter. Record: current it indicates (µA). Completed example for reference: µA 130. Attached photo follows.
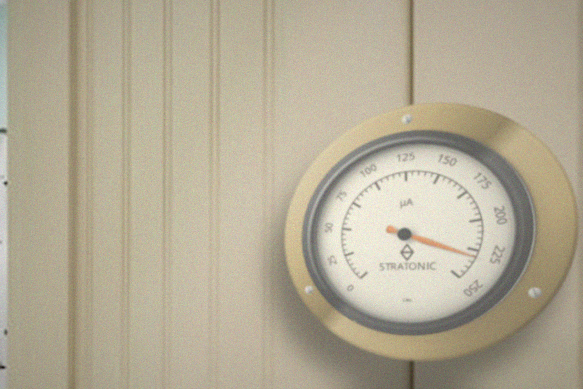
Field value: µA 230
